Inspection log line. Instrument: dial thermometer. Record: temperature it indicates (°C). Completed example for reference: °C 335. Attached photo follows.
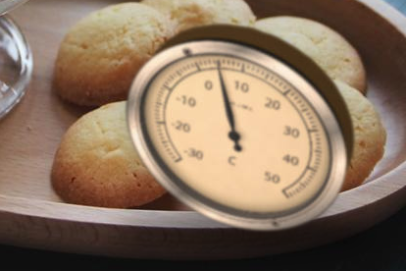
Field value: °C 5
